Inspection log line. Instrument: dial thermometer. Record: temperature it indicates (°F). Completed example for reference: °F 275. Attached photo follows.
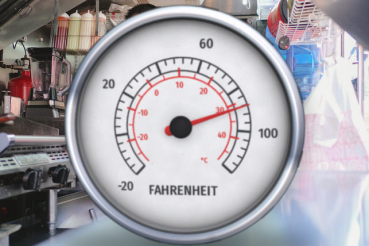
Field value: °F 88
